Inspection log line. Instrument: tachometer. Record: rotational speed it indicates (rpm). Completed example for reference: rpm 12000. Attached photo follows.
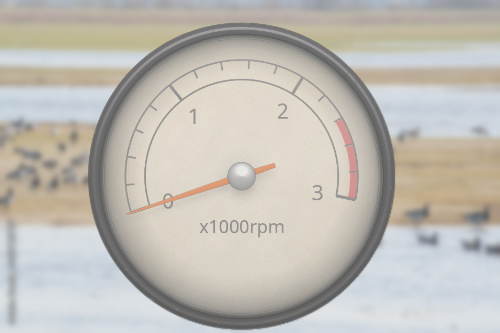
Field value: rpm 0
